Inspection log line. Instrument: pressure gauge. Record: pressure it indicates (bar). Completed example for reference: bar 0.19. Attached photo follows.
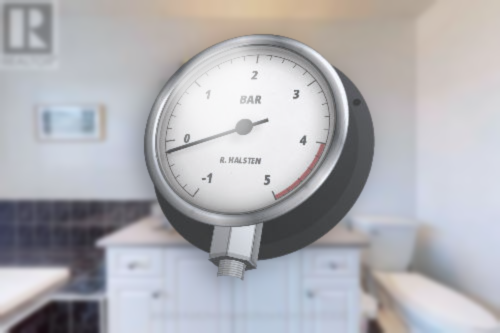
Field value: bar -0.2
